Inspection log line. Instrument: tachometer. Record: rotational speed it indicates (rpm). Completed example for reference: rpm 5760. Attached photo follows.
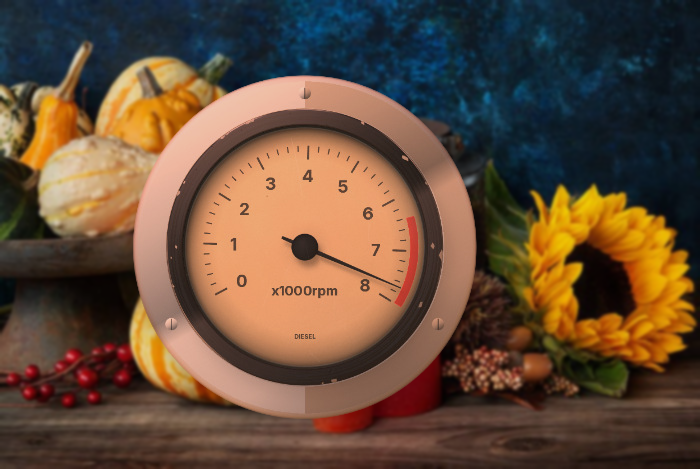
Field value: rpm 7700
